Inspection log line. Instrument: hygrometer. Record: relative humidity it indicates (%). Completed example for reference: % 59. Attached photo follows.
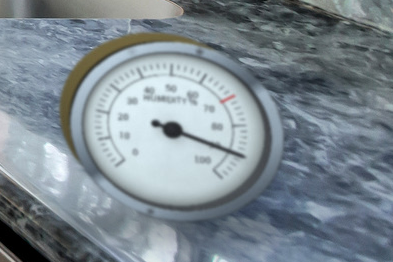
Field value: % 90
